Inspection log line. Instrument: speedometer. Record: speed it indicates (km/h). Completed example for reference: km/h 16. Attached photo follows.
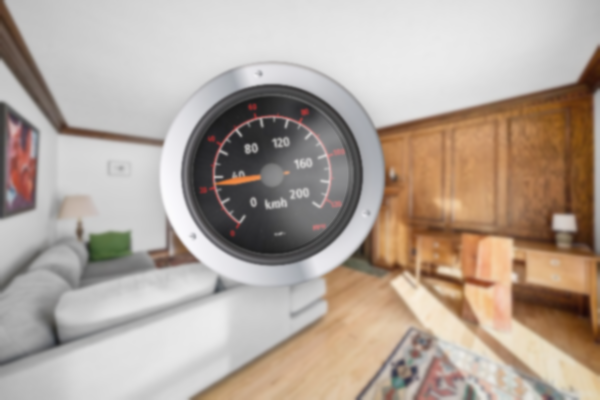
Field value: km/h 35
